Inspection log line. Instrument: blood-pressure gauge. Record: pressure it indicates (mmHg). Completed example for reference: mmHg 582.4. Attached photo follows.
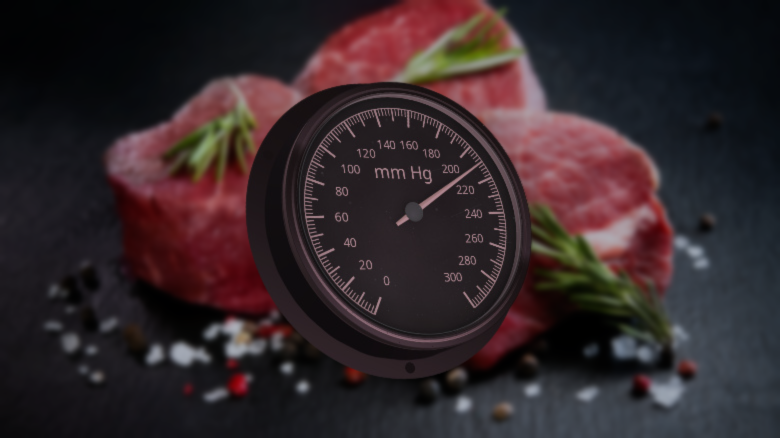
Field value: mmHg 210
